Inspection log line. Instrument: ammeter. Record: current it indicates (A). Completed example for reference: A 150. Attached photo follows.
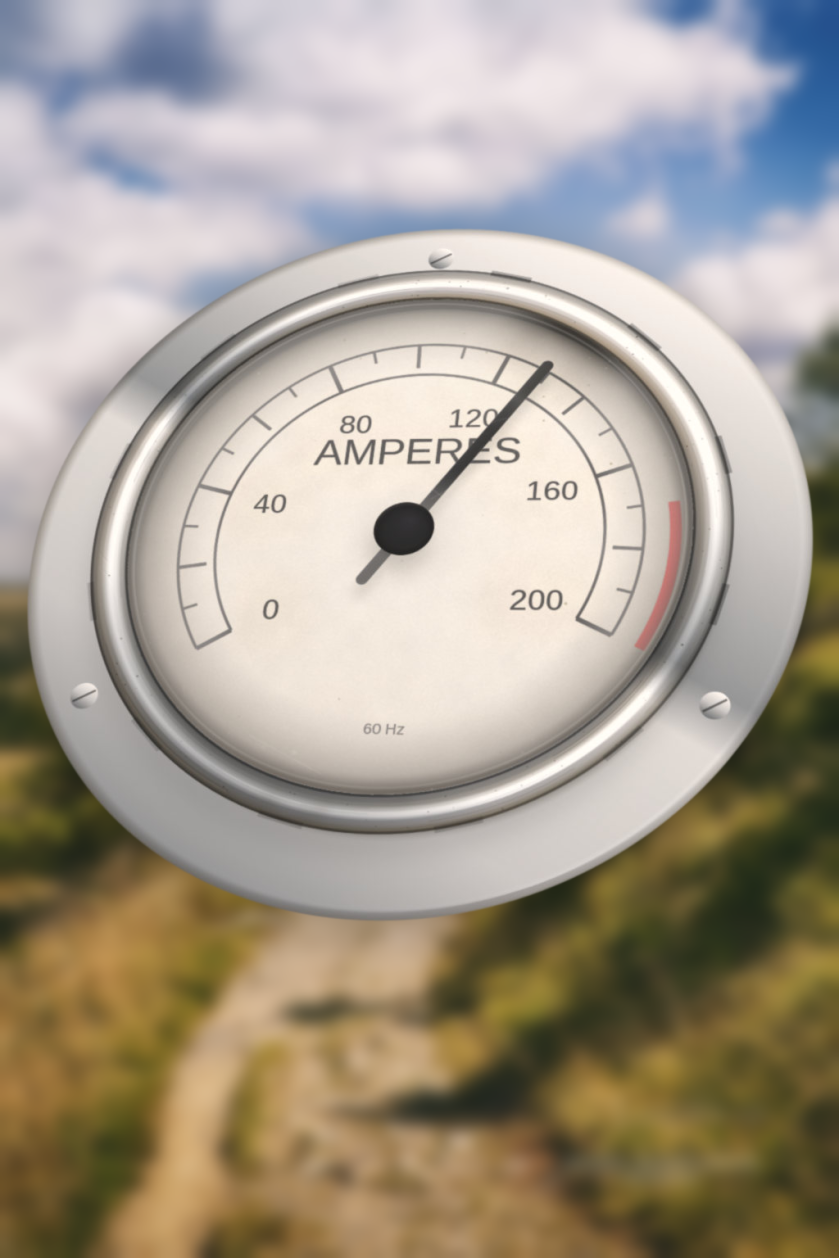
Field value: A 130
